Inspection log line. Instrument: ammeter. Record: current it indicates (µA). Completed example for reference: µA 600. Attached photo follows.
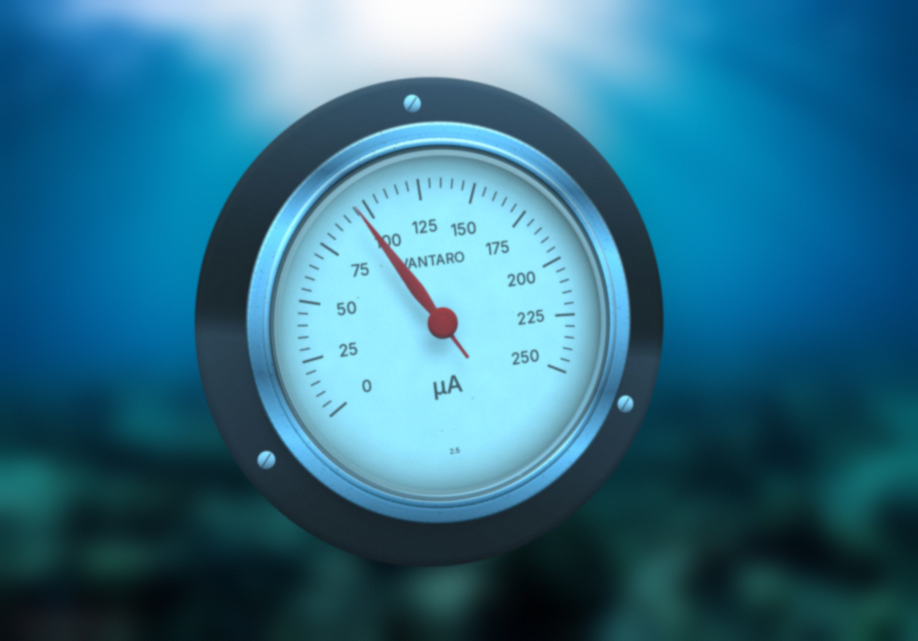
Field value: µA 95
